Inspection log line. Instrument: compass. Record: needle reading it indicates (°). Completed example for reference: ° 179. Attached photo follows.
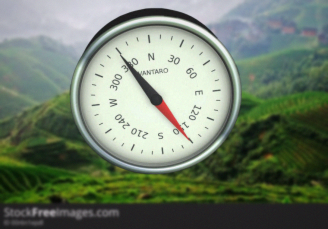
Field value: ° 150
